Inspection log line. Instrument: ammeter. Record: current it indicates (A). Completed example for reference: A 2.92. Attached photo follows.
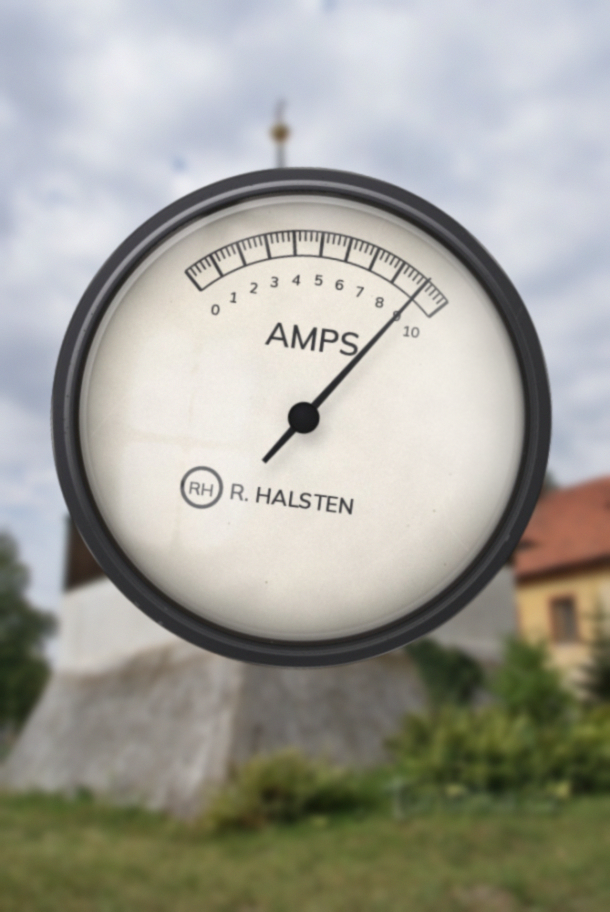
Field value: A 9
